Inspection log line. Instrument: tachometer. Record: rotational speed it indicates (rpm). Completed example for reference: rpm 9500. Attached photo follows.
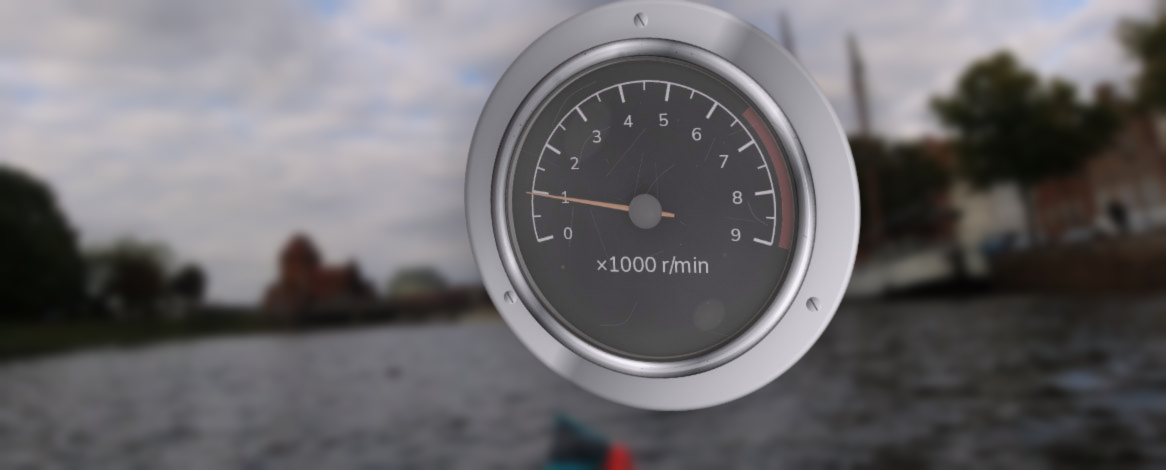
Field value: rpm 1000
